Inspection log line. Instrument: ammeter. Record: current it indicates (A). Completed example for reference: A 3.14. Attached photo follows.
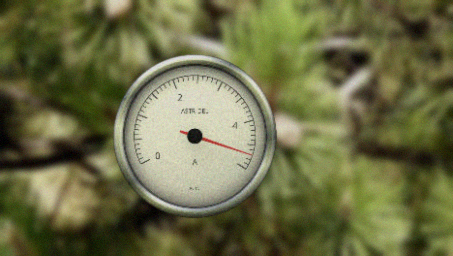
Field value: A 4.7
